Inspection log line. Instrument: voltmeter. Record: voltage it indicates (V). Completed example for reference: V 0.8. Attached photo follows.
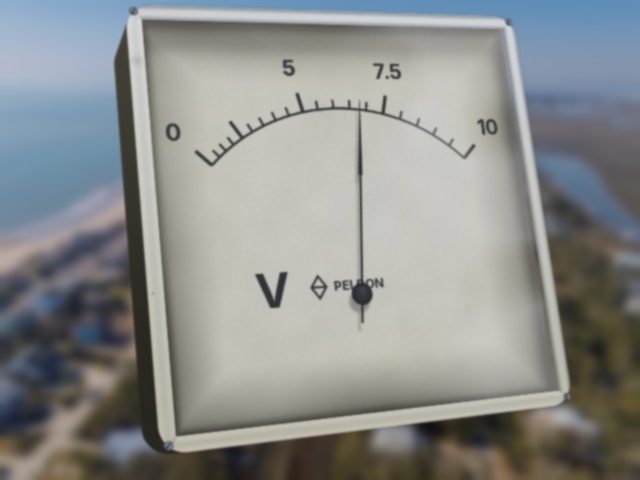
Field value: V 6.75
